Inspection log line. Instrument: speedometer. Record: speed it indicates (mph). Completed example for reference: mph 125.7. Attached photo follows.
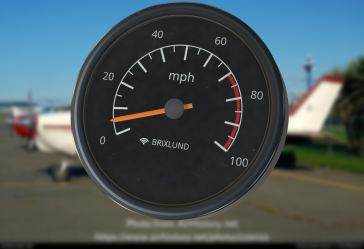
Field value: mph 5
